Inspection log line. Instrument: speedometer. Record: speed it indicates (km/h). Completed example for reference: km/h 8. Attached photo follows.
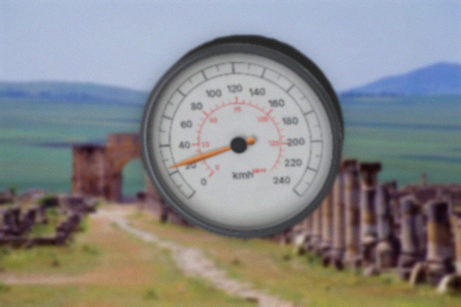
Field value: km/h 25
